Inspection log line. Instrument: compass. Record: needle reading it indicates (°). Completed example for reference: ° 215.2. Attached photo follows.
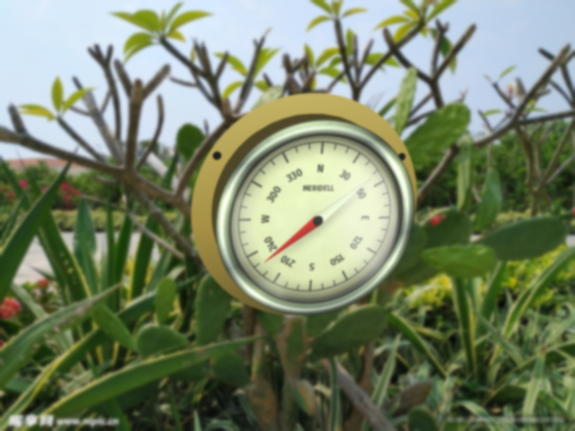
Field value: ° 230
